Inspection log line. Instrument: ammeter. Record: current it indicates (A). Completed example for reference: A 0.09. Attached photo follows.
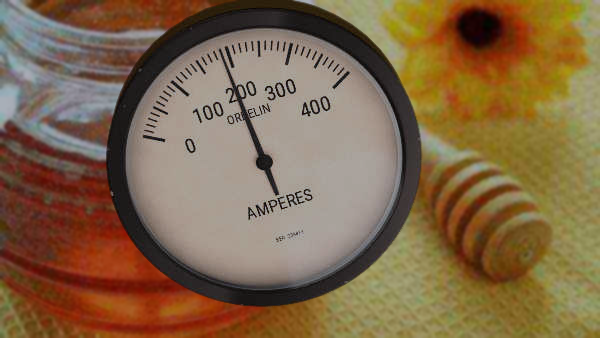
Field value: A 190
